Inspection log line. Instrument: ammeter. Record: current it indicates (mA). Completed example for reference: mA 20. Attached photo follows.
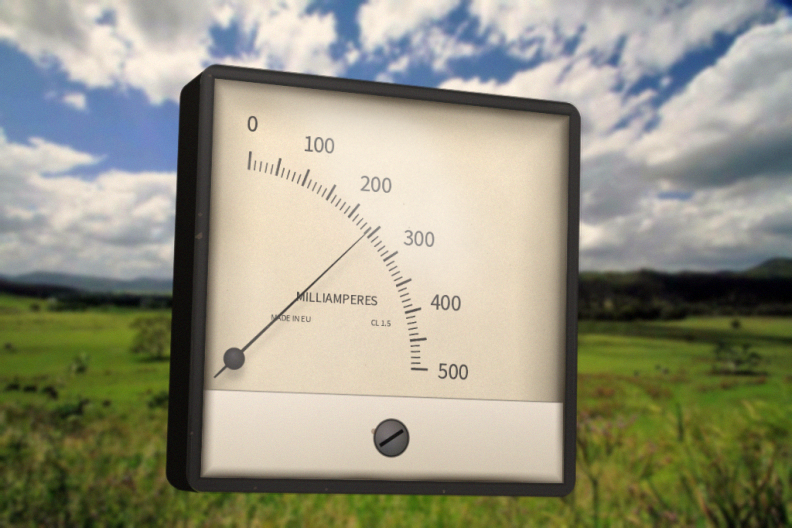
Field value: mA 240
